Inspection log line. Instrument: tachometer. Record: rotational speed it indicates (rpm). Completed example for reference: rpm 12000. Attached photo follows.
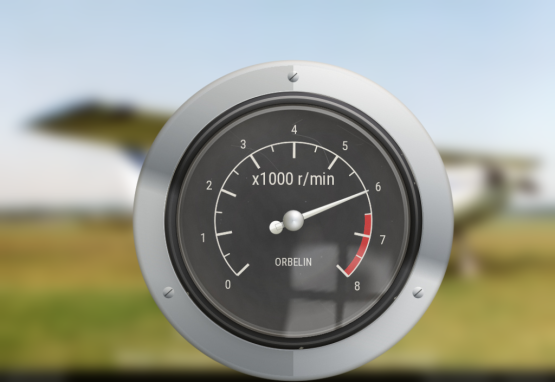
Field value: rpm 6000
